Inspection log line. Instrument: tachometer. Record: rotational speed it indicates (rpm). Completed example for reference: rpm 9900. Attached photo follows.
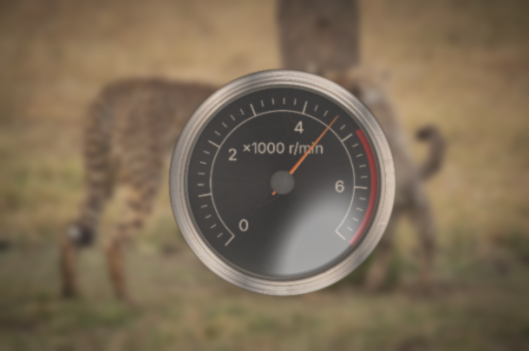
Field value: rpm 4600
